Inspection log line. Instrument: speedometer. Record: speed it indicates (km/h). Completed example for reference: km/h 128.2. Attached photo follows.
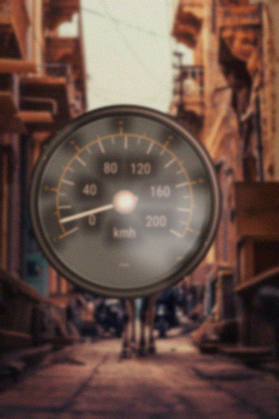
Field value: km/h 10
